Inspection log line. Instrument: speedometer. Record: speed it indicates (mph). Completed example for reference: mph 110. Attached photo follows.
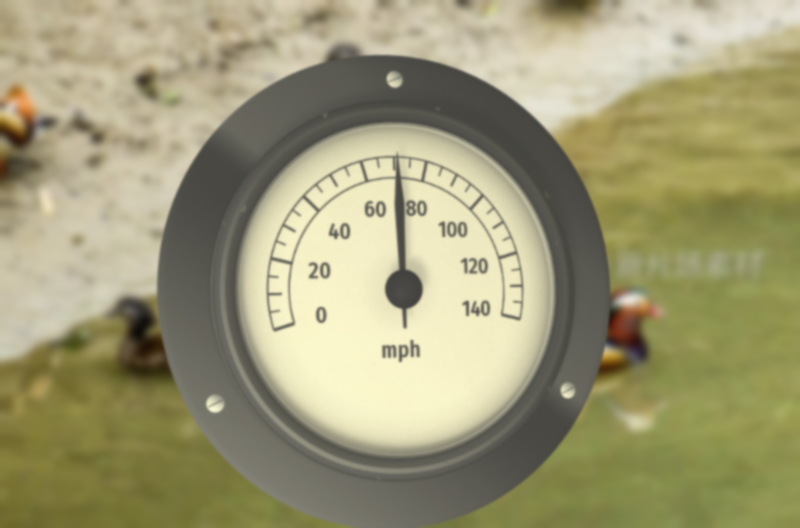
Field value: mph 70
